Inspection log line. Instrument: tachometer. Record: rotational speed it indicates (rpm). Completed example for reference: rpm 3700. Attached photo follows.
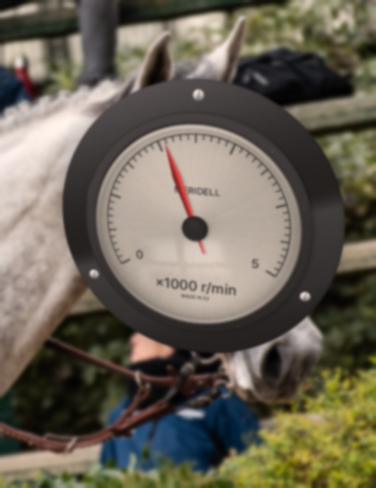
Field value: rpm 2100
